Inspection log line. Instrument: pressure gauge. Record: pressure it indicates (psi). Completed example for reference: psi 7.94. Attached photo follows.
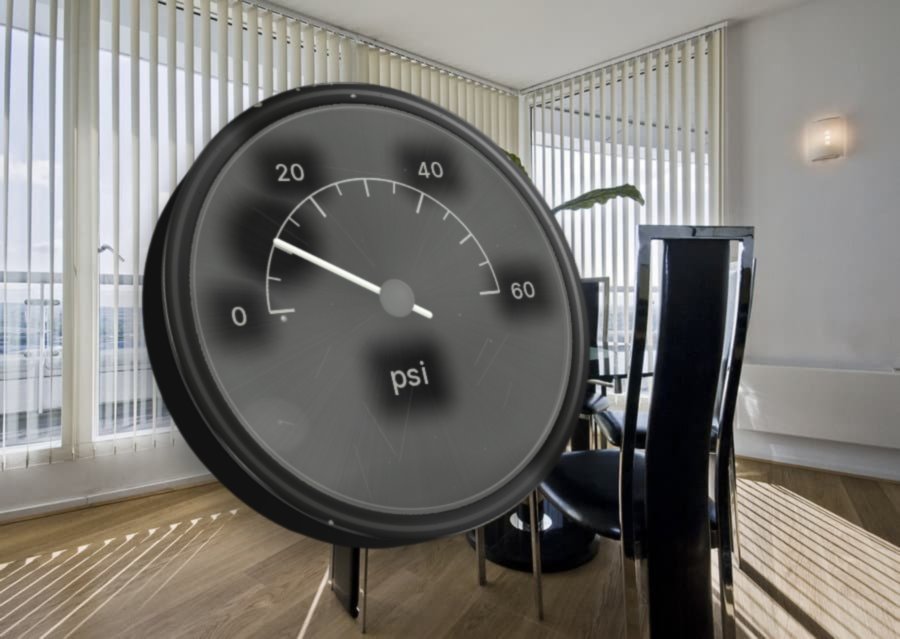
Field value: psi 10
